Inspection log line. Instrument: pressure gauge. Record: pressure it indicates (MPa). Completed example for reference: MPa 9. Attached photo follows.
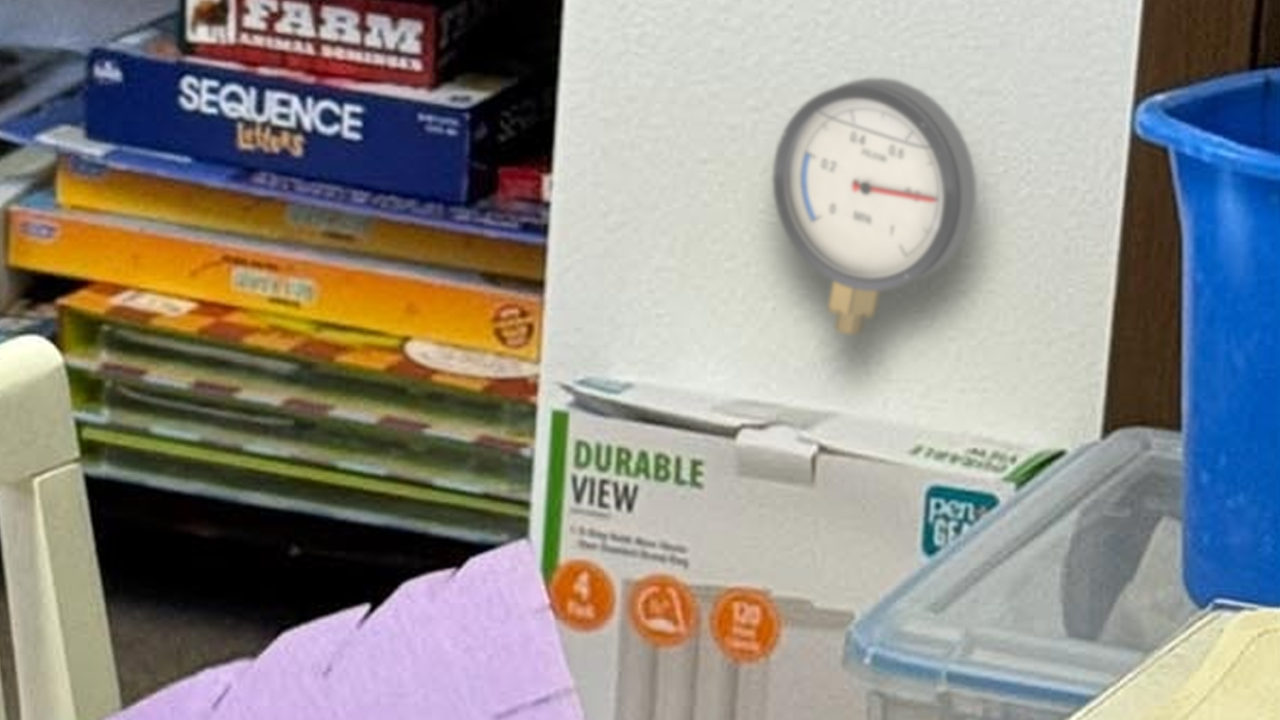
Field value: MPa 0.8
